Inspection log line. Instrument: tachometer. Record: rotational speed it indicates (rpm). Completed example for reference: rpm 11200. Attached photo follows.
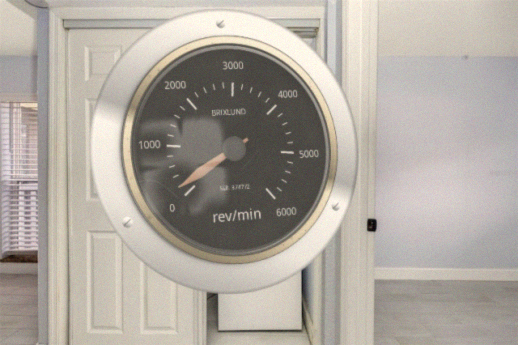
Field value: rpm 200
